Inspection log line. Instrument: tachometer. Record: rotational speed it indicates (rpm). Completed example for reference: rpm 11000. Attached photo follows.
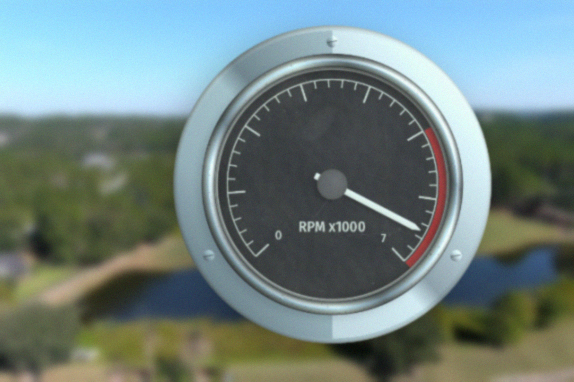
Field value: rpm 6500
